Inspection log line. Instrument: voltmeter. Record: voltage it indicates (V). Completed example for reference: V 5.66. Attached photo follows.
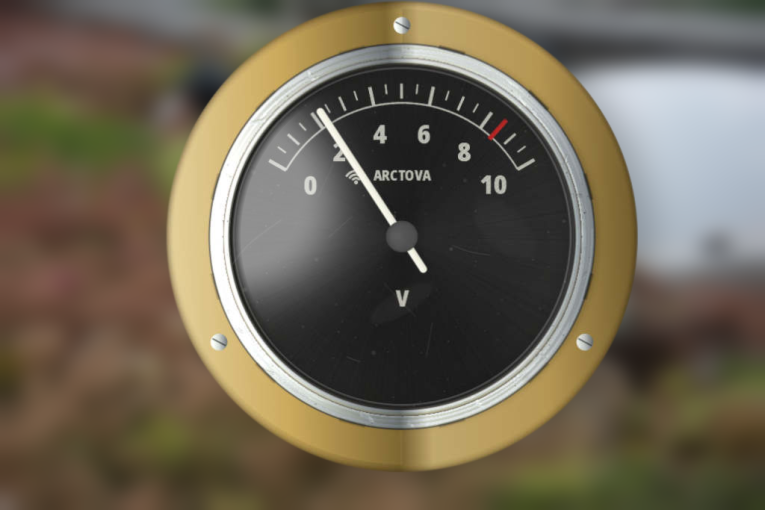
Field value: V 2.25
